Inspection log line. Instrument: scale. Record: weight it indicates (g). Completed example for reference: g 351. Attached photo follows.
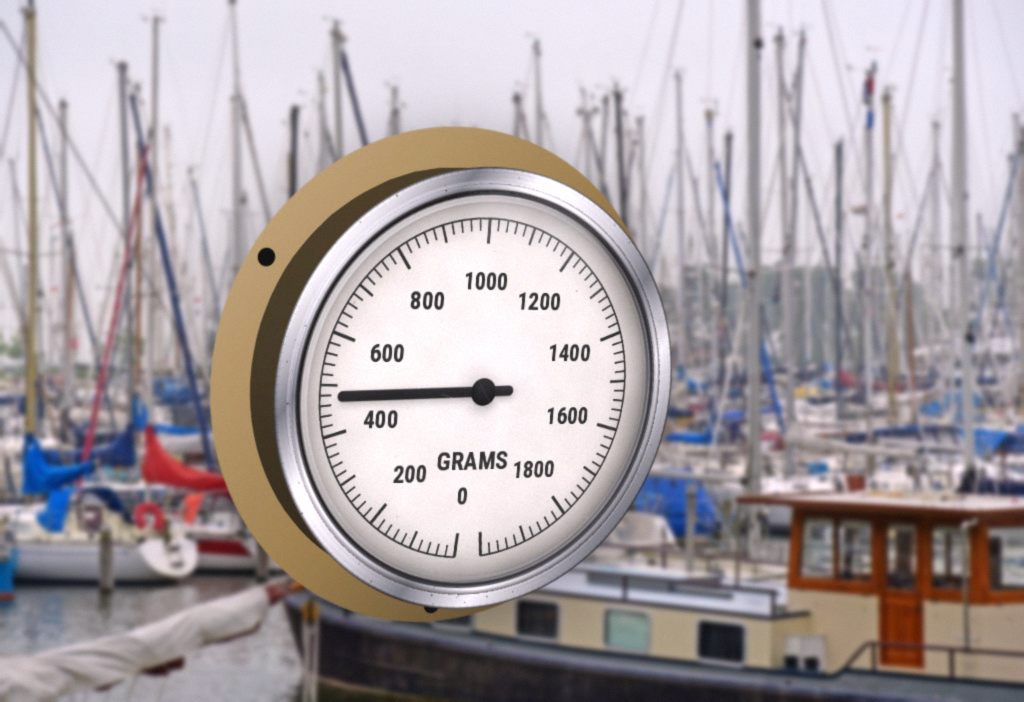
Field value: g 480
